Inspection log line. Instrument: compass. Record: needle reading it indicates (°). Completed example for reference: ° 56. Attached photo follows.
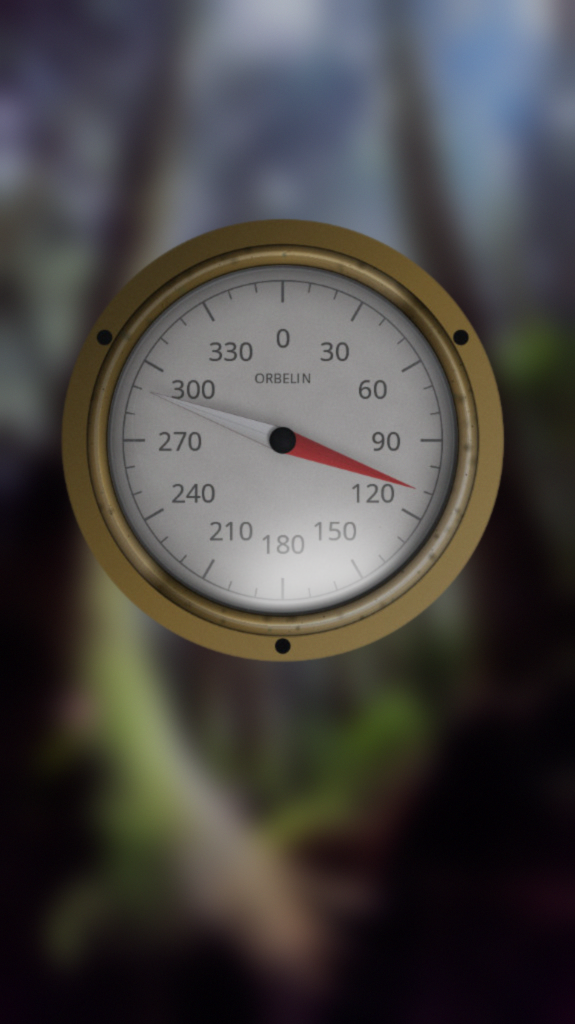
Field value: ° 110
